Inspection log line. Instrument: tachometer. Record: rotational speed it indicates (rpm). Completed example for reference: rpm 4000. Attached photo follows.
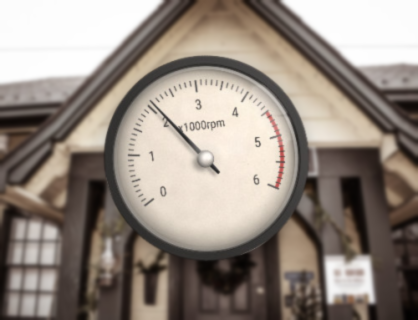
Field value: rpm 2100
